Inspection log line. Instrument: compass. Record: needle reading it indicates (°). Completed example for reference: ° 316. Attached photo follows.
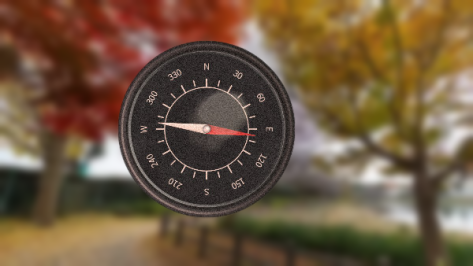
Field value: ° 97.5
